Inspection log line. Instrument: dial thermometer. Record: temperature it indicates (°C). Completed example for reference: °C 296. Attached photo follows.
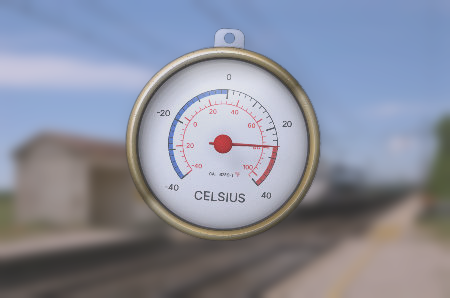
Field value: °C 26
